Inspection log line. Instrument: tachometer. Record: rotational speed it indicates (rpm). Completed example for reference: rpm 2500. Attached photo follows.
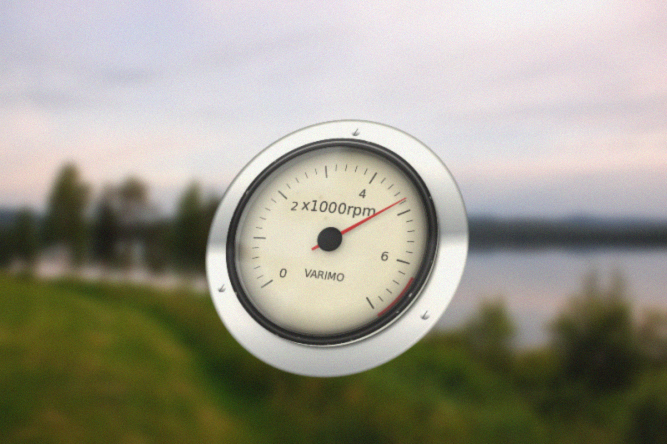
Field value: rpm 4800
